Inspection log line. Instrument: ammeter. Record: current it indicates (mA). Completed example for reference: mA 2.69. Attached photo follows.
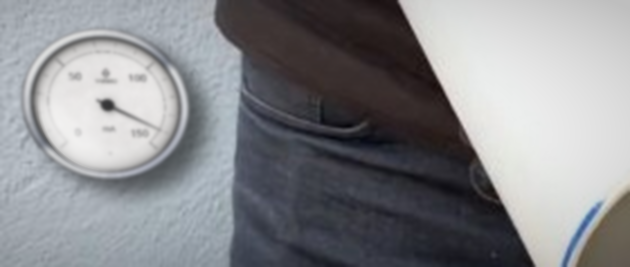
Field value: mA 140
